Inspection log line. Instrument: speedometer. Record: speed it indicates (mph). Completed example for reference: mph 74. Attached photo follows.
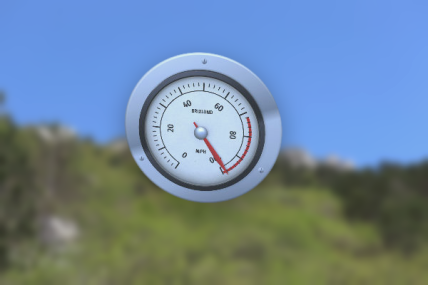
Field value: mph 98
